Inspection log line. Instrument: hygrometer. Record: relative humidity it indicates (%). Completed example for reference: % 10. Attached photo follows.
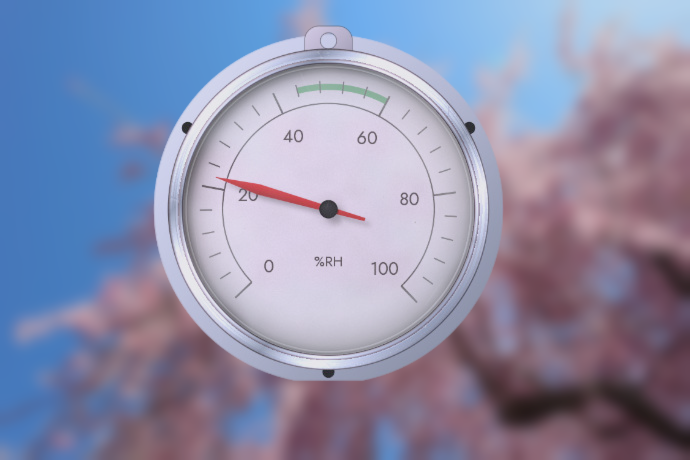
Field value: % 22
